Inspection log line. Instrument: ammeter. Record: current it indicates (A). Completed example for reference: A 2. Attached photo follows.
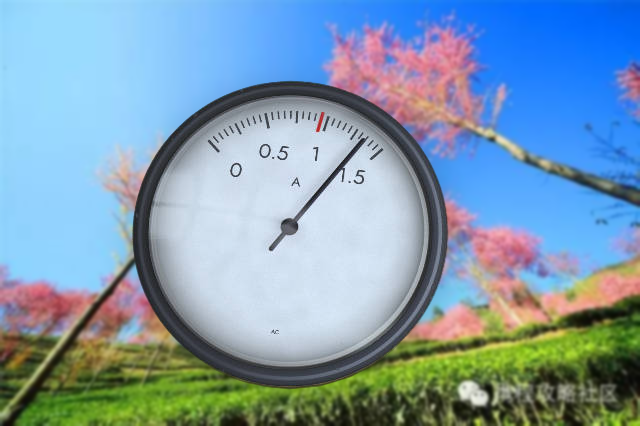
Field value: A 1.35
